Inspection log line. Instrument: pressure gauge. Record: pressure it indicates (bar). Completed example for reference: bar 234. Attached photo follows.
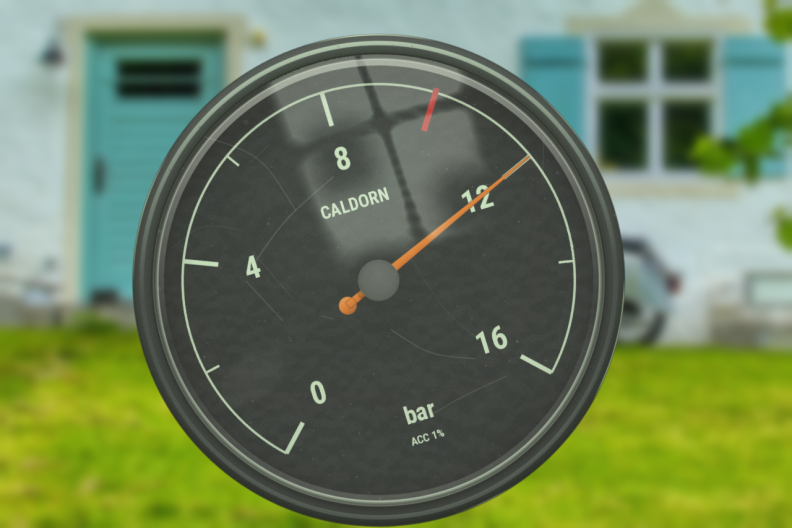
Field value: bar 12
